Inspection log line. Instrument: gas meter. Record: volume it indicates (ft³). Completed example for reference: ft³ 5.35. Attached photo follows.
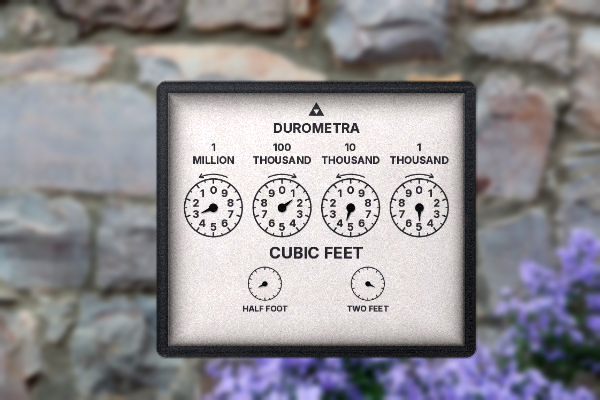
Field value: ft³ 314500
